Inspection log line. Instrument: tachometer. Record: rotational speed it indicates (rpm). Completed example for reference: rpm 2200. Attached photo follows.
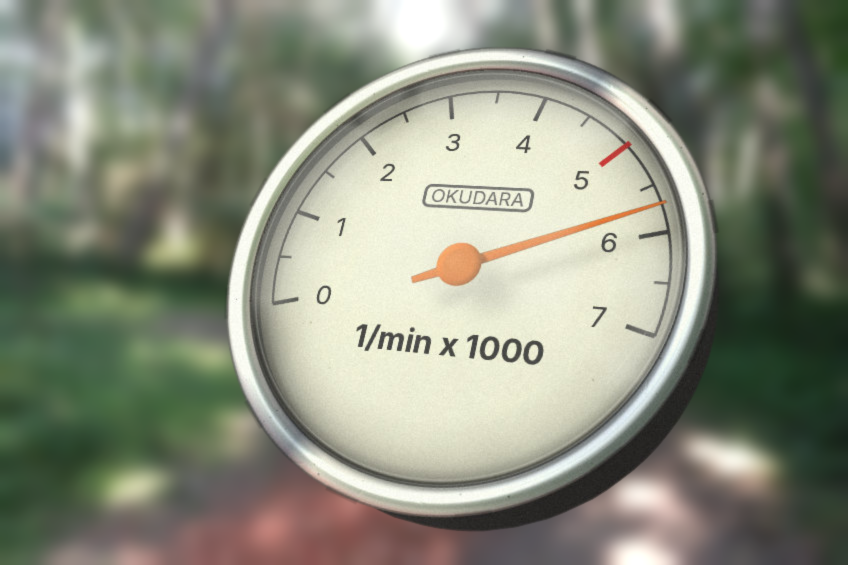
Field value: rpm 5750
